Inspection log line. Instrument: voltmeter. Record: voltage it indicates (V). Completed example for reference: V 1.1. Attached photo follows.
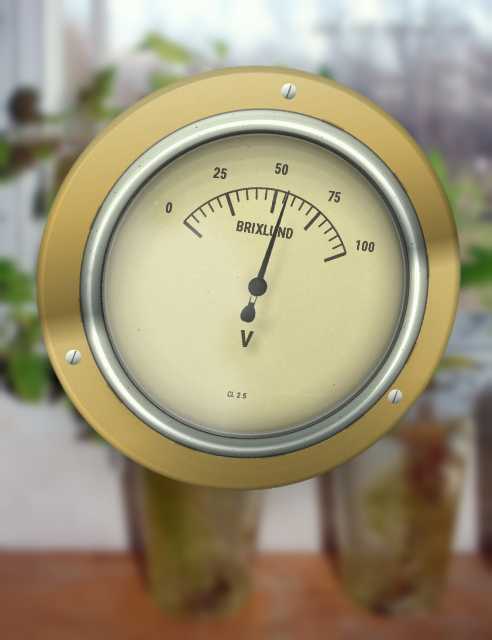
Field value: V 55
